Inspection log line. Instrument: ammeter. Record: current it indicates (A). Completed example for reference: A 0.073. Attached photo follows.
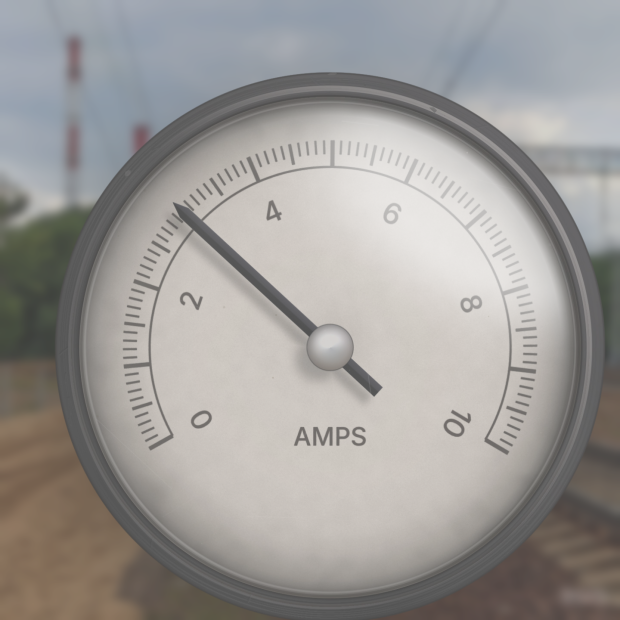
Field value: A 3
